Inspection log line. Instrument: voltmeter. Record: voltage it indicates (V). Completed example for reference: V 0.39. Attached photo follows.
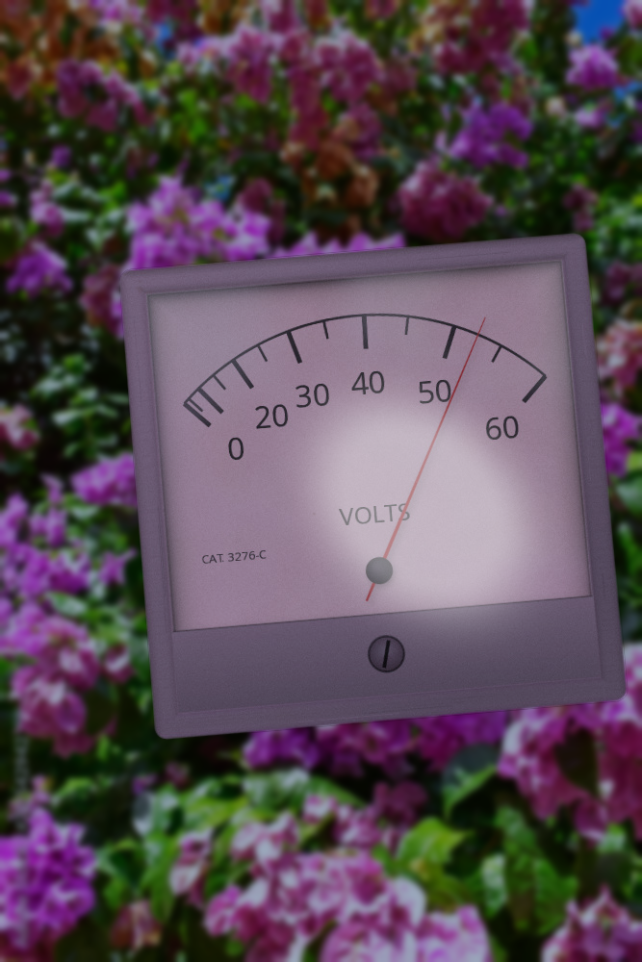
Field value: V 52.5
